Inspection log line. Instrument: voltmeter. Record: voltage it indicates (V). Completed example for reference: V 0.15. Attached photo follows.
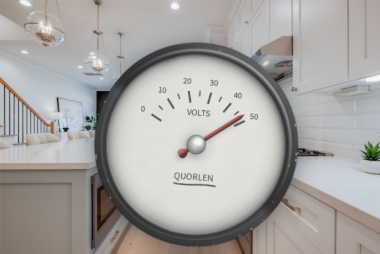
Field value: V 47.5
